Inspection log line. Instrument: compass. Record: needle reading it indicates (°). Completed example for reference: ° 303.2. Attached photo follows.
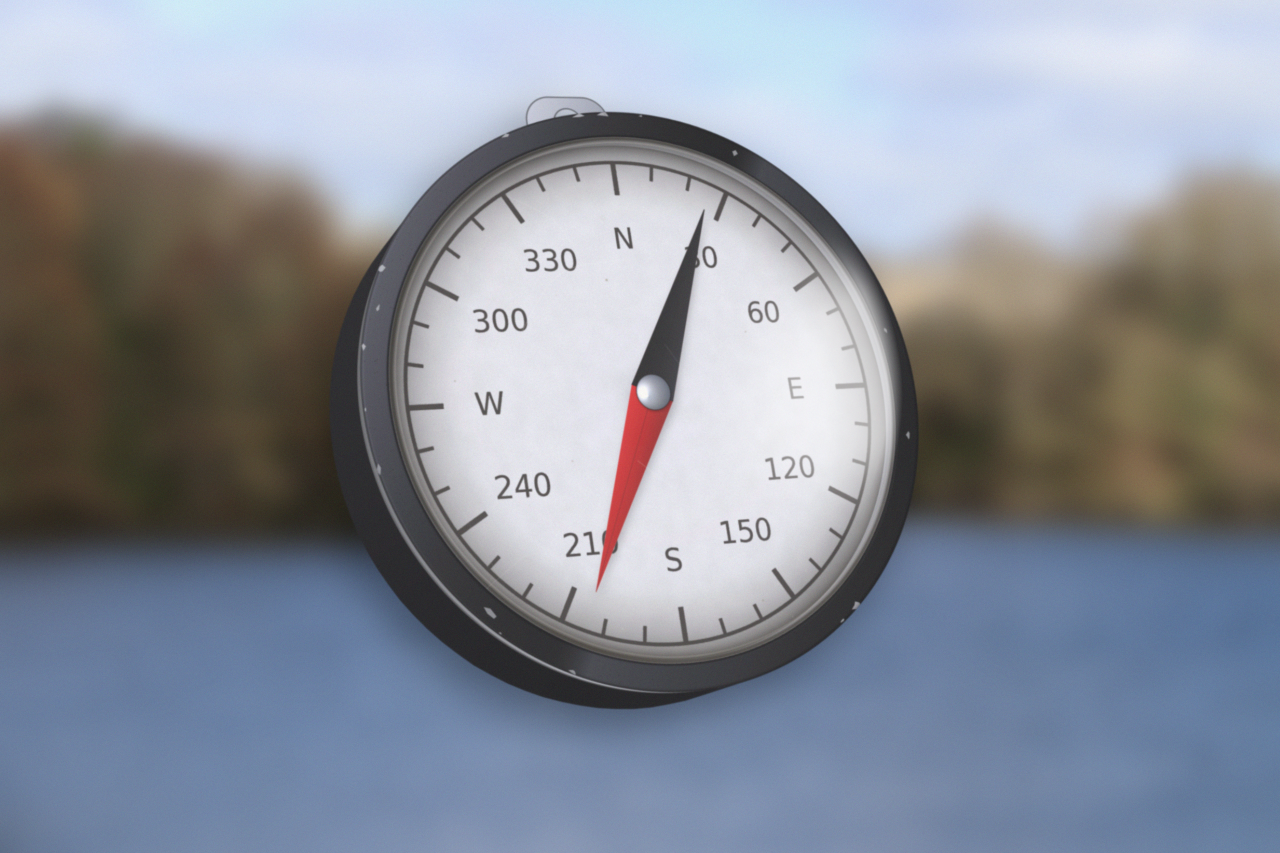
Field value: ° 205
